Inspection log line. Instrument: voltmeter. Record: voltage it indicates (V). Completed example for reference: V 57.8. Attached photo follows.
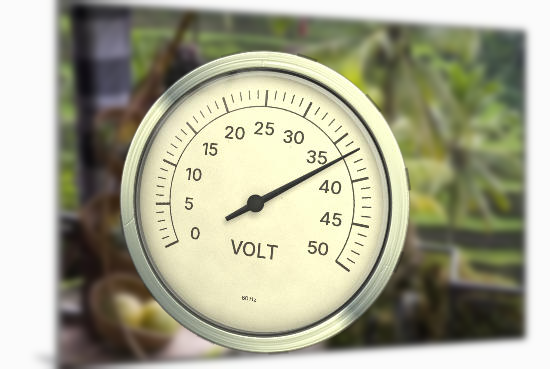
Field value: V 37
